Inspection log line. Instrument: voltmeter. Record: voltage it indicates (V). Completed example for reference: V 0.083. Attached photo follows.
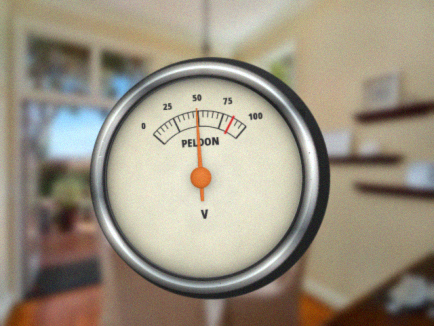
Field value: V 50
